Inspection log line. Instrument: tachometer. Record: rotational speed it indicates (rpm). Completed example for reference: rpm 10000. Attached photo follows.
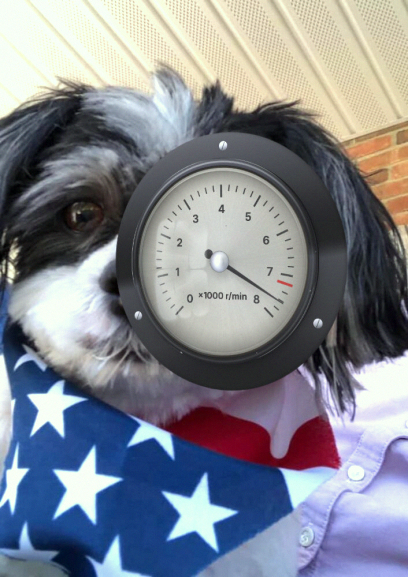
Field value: rpm 7600
